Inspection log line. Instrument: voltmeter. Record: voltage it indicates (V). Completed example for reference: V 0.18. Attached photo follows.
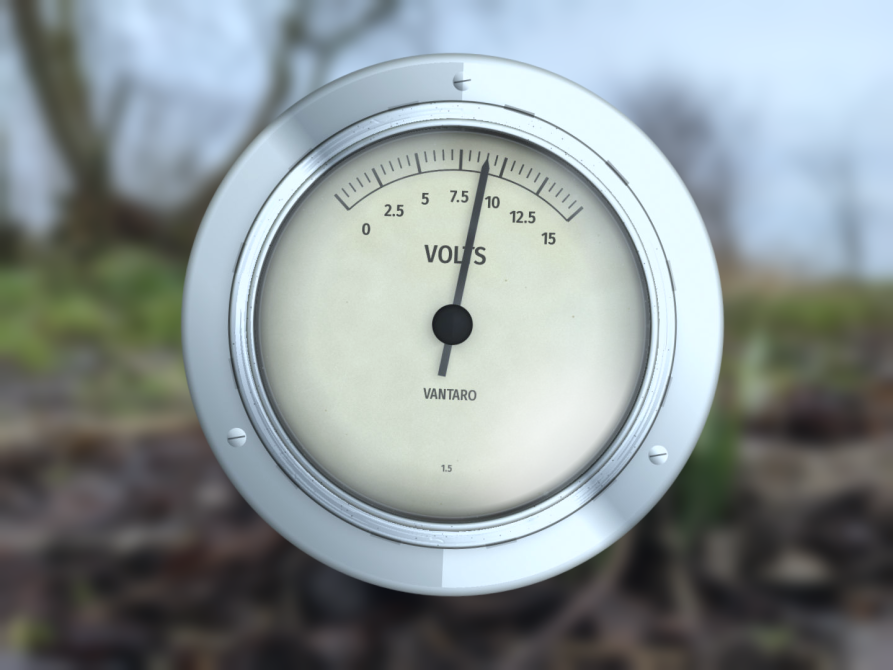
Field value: V 9
